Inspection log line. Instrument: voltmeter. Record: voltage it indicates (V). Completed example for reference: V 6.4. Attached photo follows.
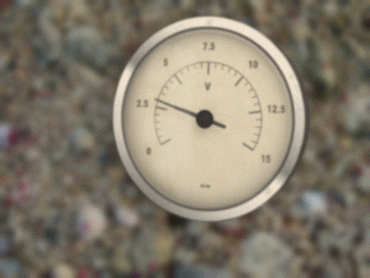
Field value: V 3
